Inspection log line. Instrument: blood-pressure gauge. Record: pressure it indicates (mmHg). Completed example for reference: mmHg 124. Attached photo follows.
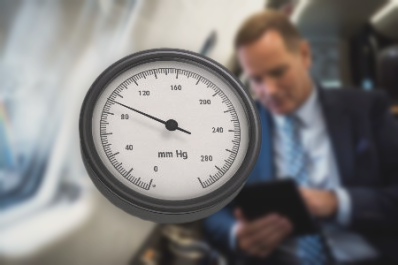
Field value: mmHg 90
